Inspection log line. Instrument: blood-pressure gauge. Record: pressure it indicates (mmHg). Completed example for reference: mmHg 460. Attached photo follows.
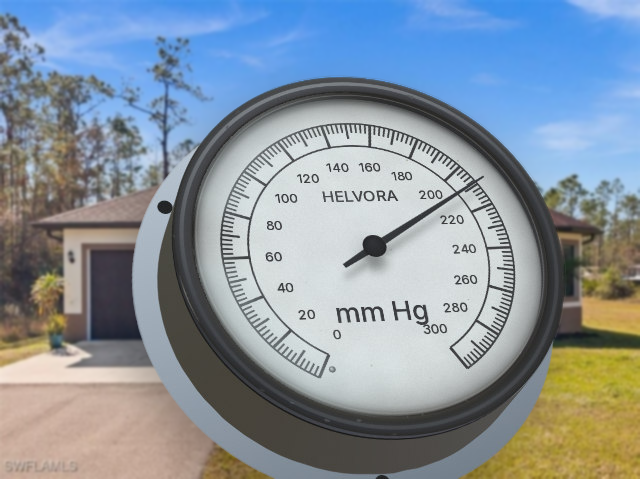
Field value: mmHg 210
